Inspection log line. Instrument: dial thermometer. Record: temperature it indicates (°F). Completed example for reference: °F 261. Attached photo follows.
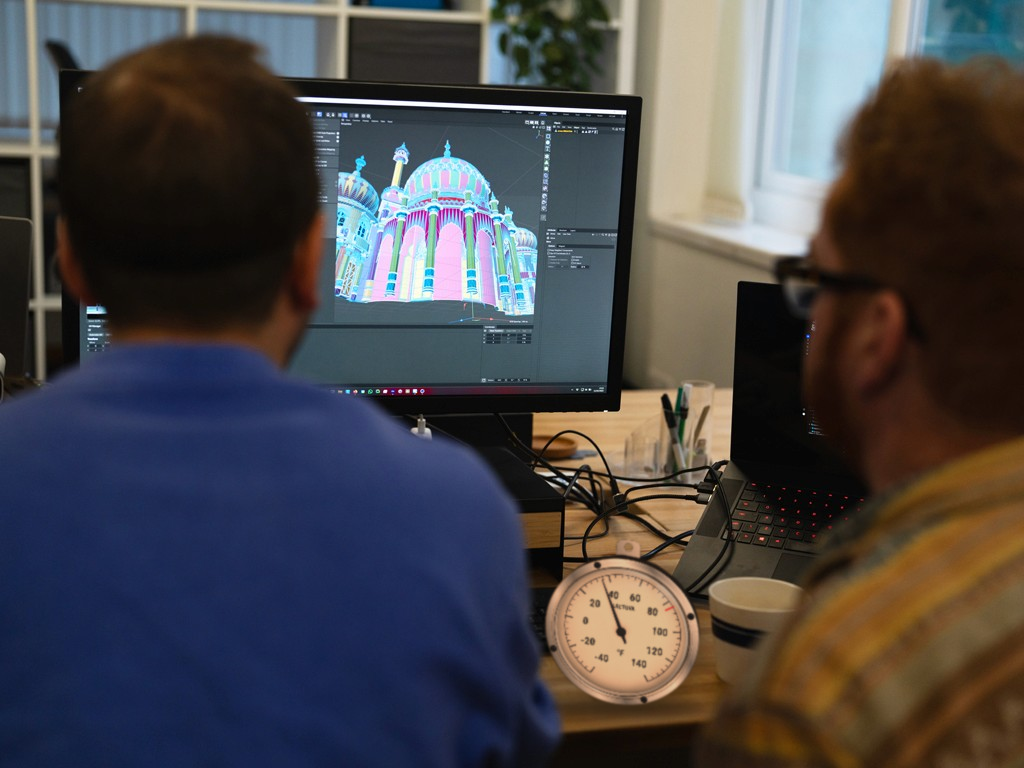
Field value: °F 36
